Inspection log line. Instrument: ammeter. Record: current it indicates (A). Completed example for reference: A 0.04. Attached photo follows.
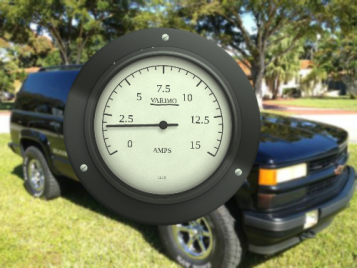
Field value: A 1.75
